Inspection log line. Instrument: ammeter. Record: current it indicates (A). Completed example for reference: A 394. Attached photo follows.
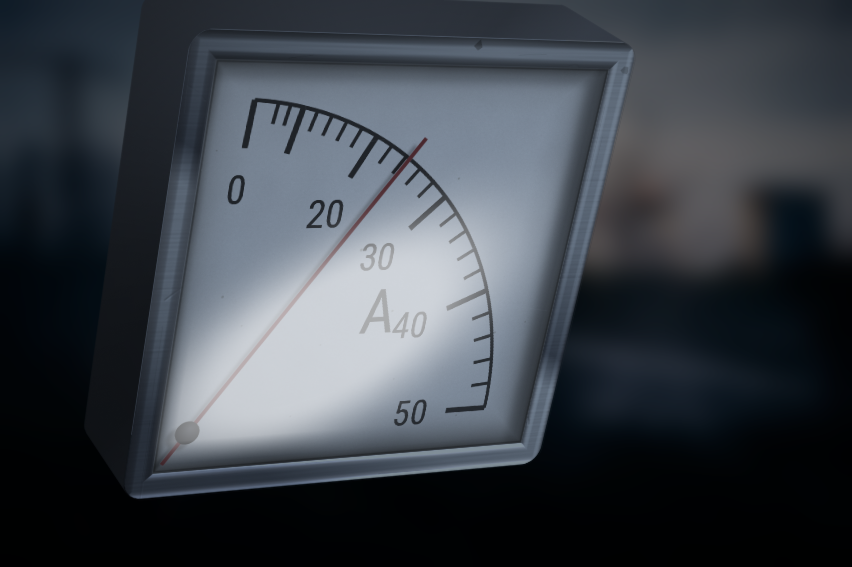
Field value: A 24
